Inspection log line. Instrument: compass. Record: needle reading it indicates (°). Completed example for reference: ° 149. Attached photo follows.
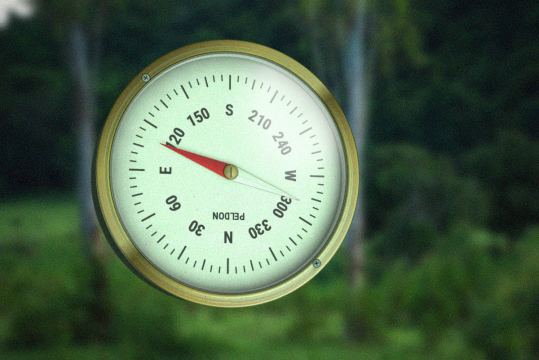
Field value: ° 110
